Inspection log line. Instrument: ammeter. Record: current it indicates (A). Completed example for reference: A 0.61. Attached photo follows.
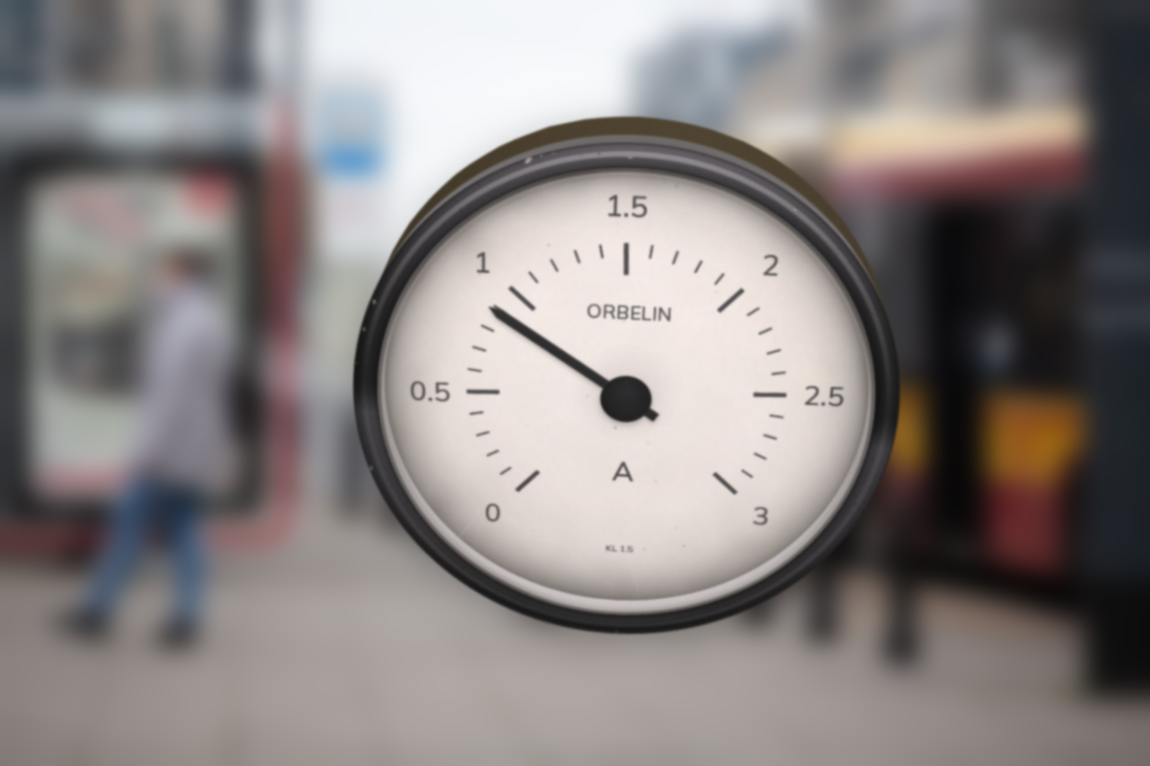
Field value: A 0.9
